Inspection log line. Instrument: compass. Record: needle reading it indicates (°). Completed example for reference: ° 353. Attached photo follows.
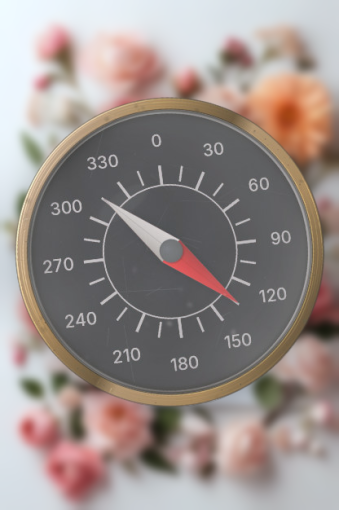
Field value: ° 135
